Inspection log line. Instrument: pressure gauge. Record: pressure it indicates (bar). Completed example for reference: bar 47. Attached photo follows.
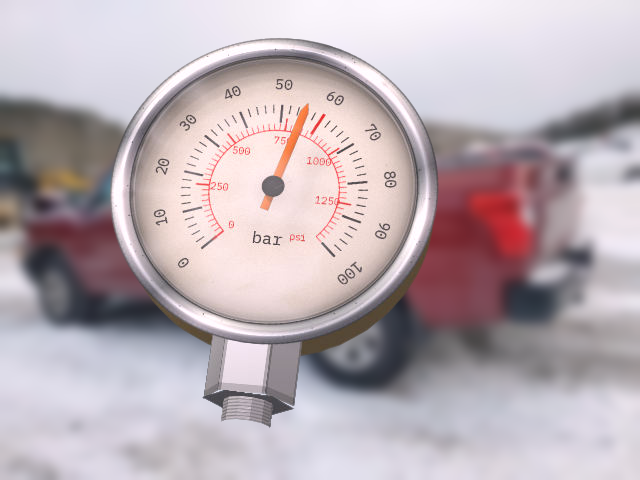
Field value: bar 56
